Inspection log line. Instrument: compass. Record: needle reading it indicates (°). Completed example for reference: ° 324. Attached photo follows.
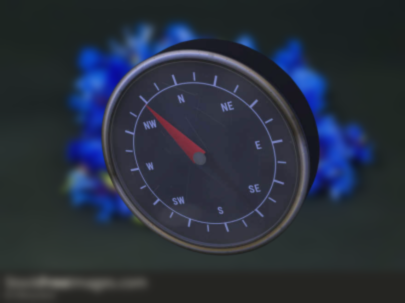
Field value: ° 330
